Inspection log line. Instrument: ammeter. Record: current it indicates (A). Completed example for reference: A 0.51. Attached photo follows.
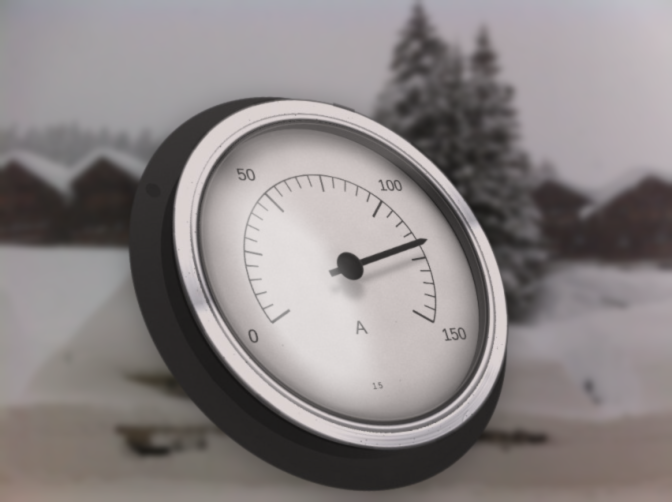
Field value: A 120
